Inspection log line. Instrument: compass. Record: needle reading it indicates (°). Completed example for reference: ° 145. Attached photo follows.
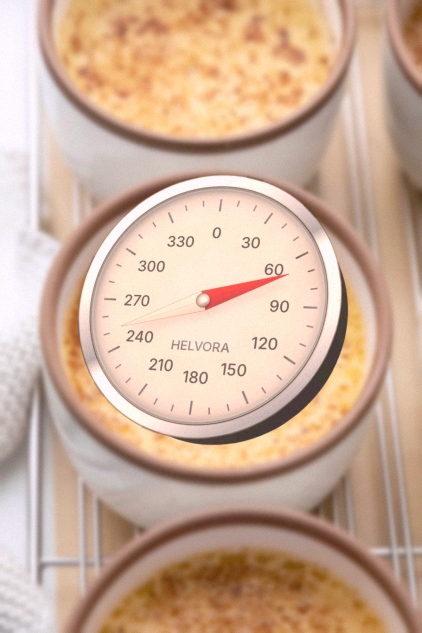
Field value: ° 70
